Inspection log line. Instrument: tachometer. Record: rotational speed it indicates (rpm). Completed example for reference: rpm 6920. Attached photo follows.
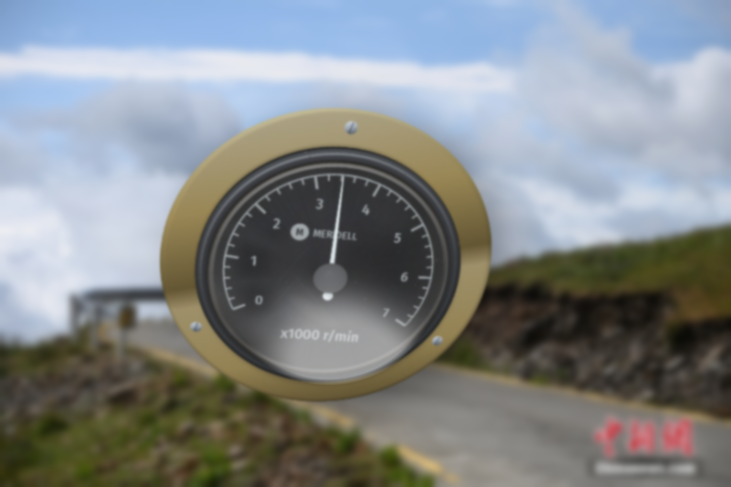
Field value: rpm 3400
